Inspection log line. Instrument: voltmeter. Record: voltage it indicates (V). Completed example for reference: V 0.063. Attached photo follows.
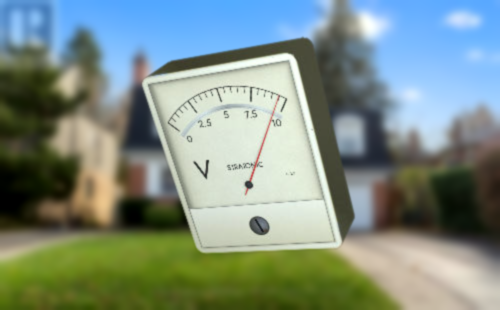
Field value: V 9.5
